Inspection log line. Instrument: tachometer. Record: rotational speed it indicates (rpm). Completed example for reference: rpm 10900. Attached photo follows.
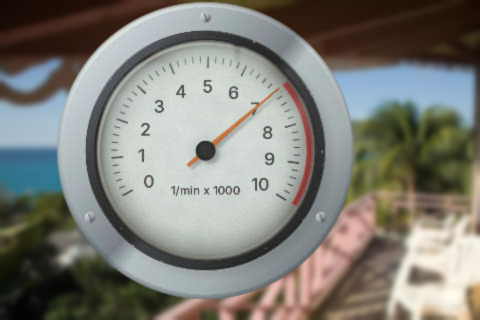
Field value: rpm 7000
